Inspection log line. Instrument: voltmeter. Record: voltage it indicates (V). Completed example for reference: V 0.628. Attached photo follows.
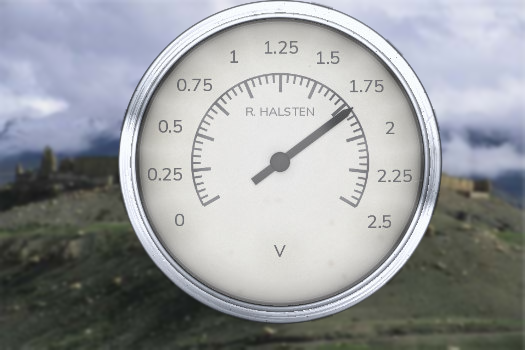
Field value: V 1.8
